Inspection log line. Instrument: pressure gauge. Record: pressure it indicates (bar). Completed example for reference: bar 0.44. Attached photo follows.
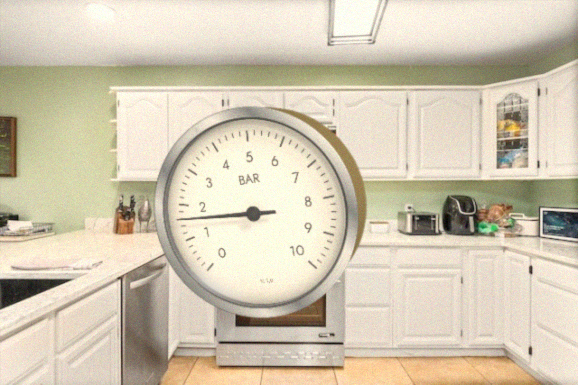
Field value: bar 1.6
